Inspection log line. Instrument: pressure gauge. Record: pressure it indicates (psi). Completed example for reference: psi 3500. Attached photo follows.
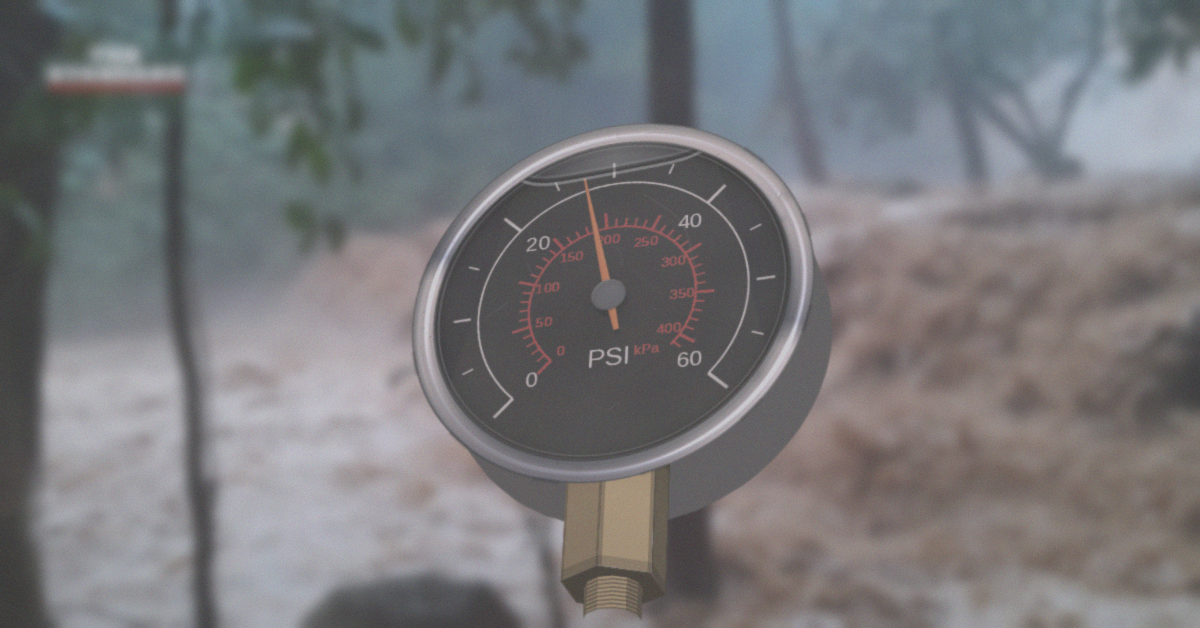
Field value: psi 27.5
